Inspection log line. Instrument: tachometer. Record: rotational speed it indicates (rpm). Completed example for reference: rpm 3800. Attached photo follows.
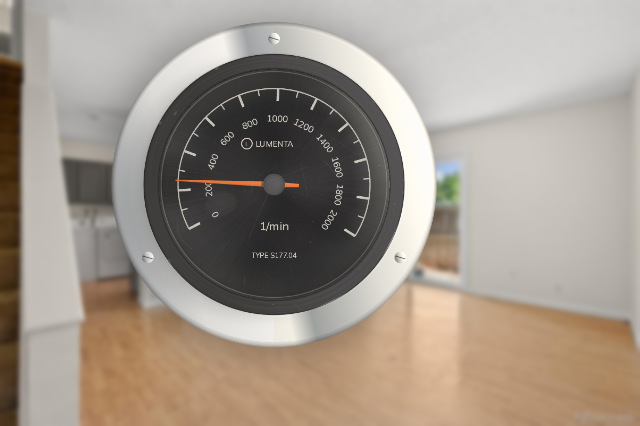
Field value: rpm 250
